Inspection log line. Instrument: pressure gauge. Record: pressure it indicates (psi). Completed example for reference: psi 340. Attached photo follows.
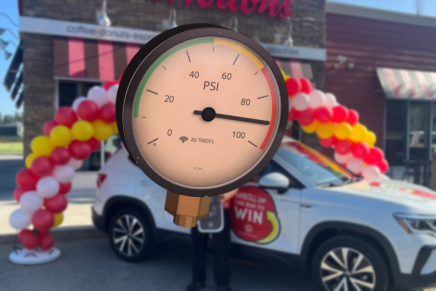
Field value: psi 90
